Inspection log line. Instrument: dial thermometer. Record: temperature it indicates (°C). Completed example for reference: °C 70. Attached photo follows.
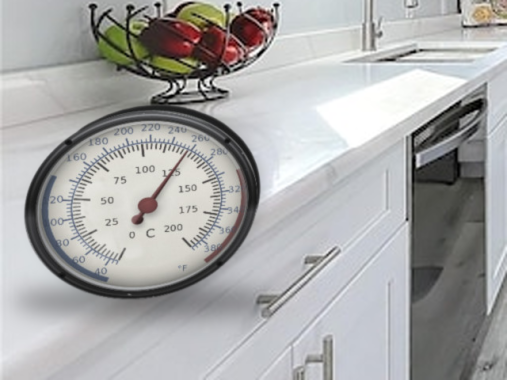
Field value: °C 125
